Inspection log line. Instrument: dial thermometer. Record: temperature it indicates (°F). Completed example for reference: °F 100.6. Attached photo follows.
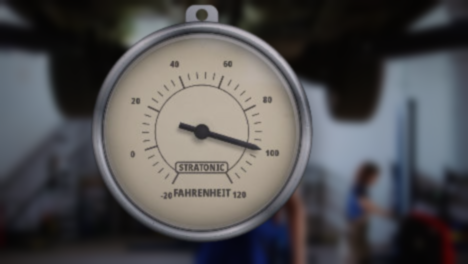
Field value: °F 100
